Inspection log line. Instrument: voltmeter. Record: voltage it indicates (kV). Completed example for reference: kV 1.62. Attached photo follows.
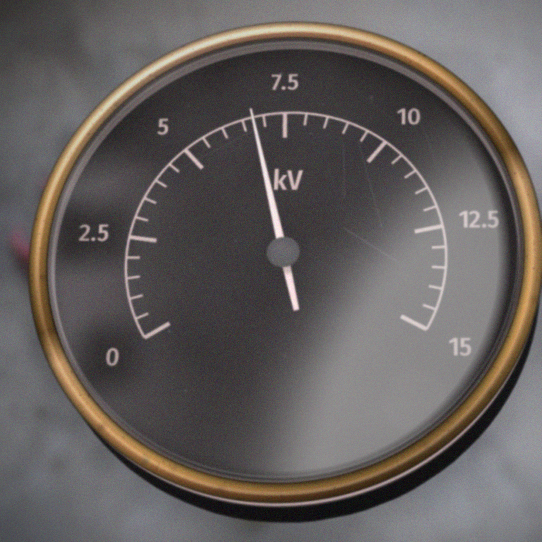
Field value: kV 6.75
